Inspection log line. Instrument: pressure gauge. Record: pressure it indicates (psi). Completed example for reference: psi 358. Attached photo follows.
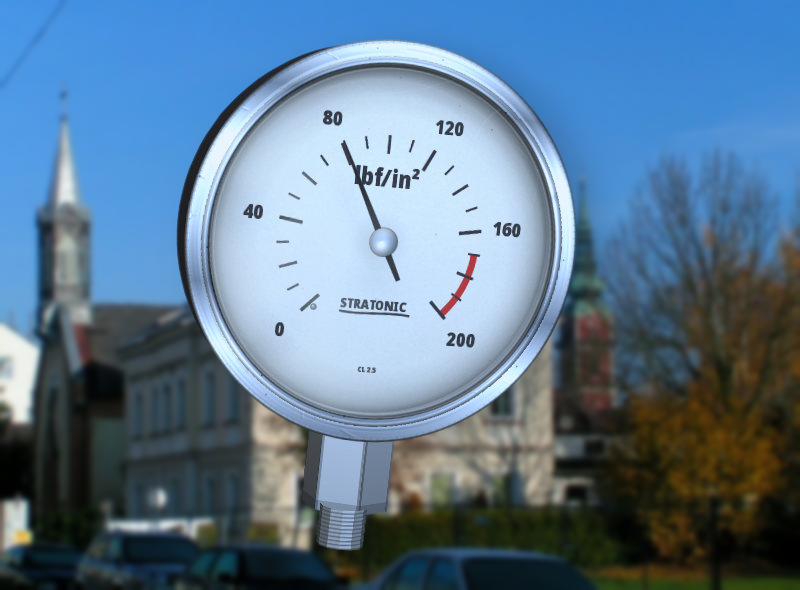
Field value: psi 80
